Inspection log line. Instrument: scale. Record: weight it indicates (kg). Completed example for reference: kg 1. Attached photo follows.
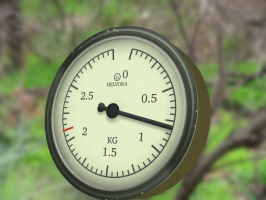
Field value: kg 0.8
